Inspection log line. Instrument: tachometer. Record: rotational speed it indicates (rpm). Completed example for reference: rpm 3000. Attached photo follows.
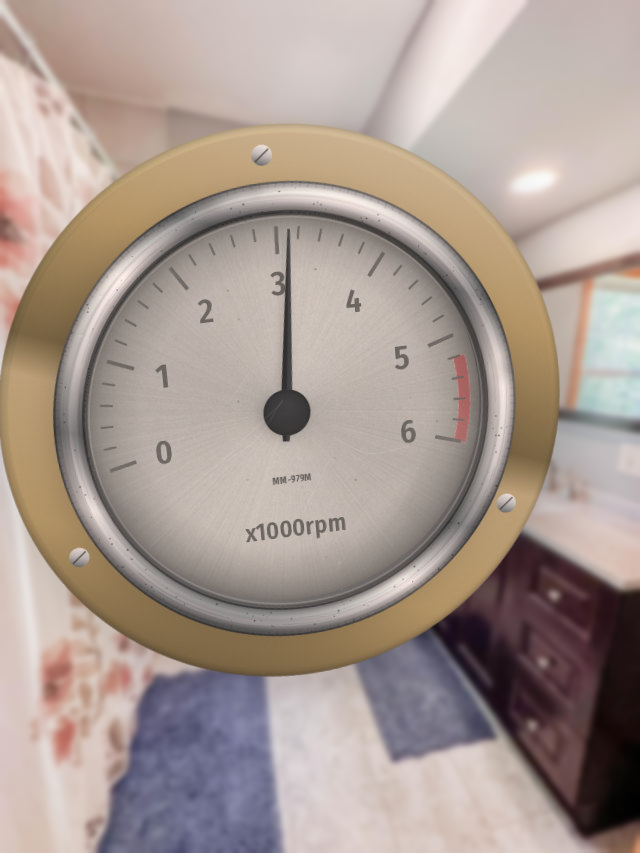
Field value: rpm 3100
